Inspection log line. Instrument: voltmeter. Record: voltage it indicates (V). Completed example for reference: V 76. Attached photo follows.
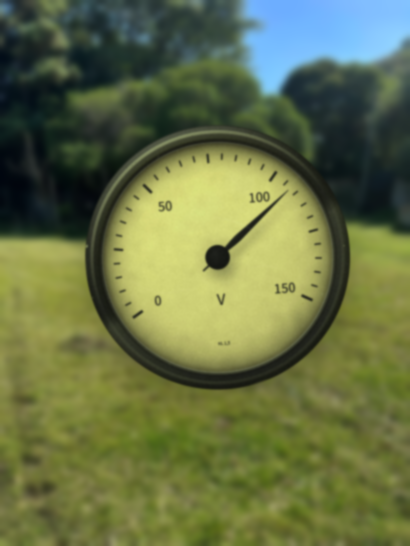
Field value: V 107.5
